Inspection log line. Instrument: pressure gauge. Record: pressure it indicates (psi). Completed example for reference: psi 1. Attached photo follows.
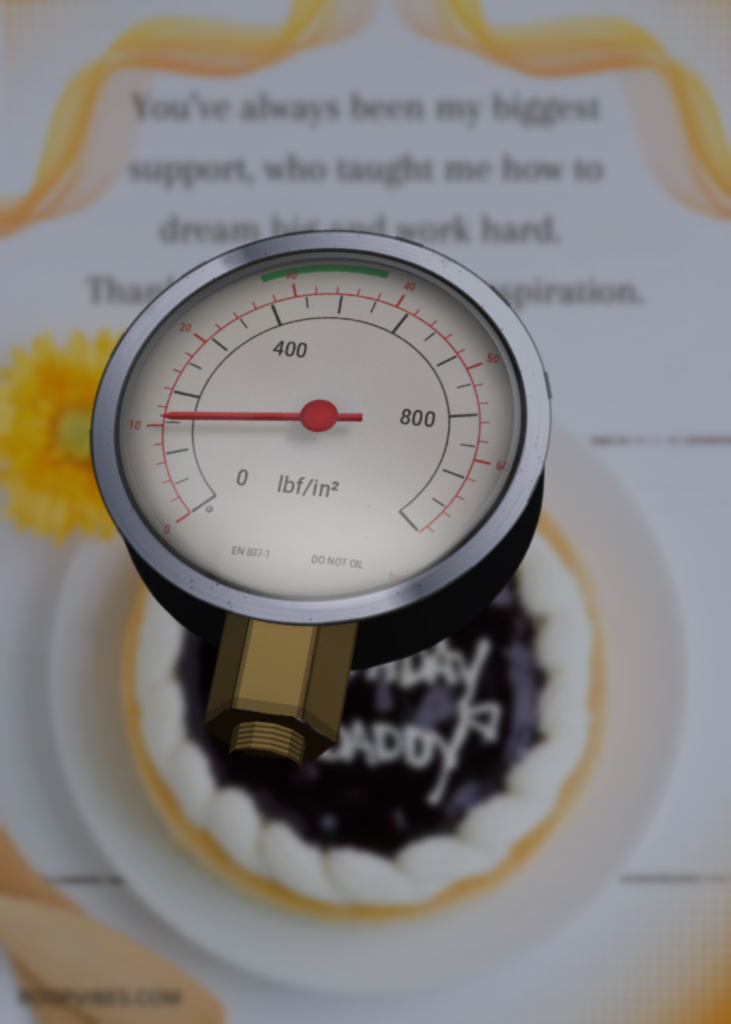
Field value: psi 150
